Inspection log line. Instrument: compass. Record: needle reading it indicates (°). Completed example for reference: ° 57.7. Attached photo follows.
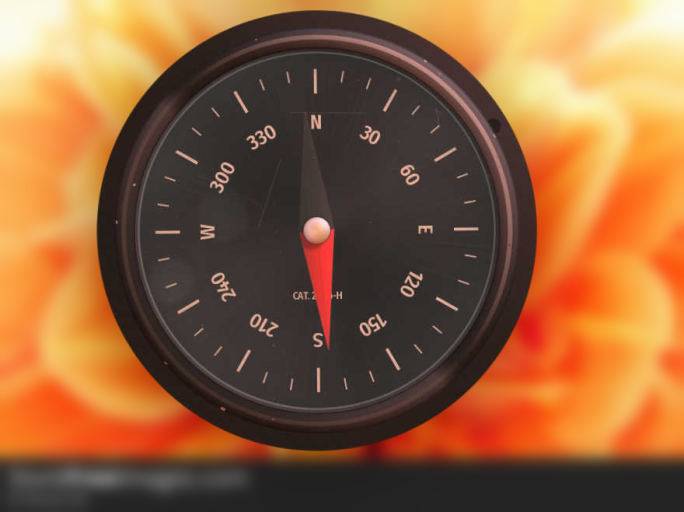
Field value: ° 175
